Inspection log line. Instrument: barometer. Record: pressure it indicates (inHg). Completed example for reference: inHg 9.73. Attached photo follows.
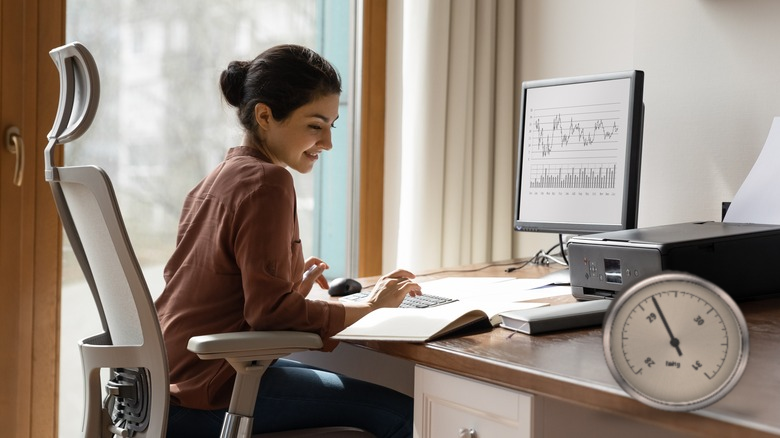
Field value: inHg 29.2
